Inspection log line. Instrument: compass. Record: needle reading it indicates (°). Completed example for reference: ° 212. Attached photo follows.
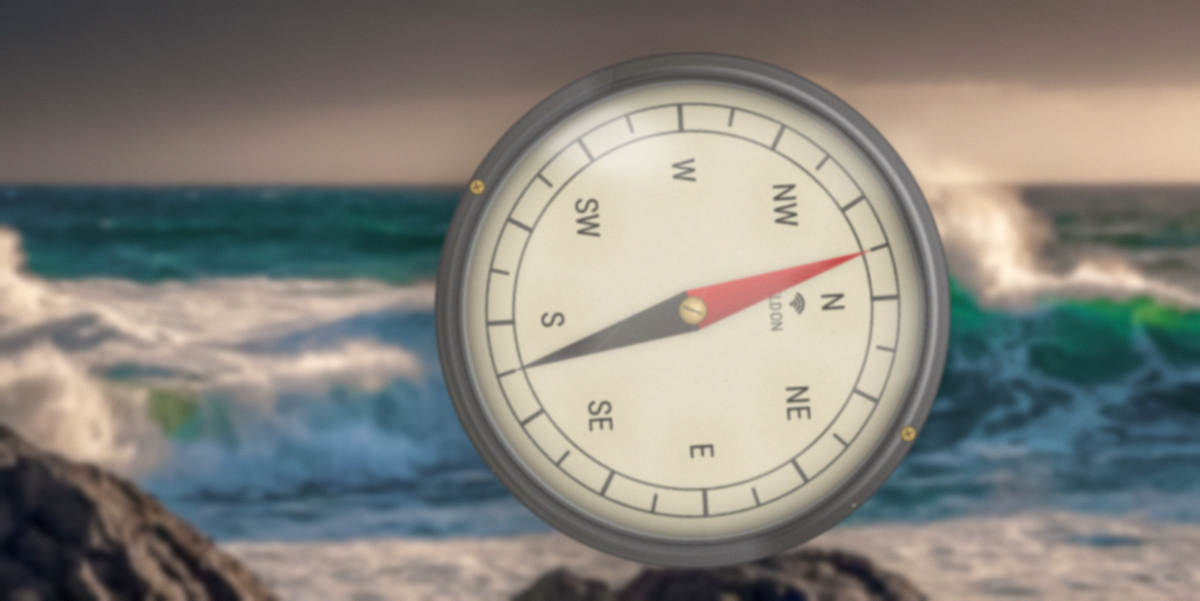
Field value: ° 345
